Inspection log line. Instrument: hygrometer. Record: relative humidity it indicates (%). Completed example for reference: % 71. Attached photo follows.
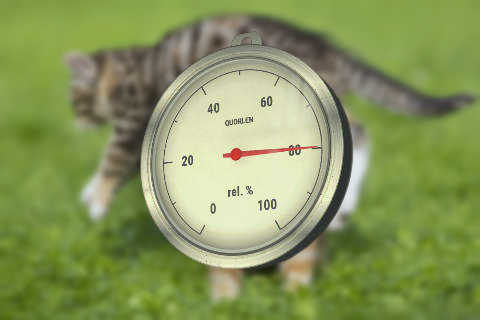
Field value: % 80
